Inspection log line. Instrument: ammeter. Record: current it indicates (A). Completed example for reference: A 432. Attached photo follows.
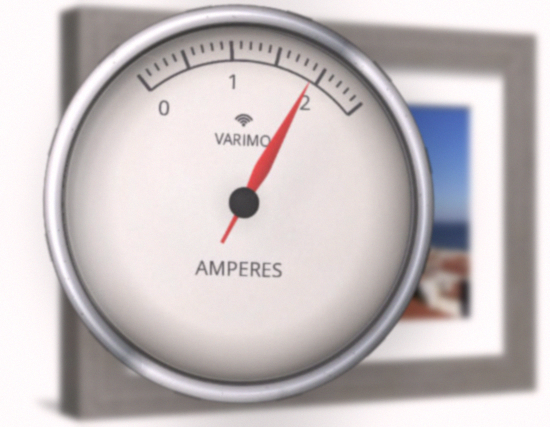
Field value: A 1.9
